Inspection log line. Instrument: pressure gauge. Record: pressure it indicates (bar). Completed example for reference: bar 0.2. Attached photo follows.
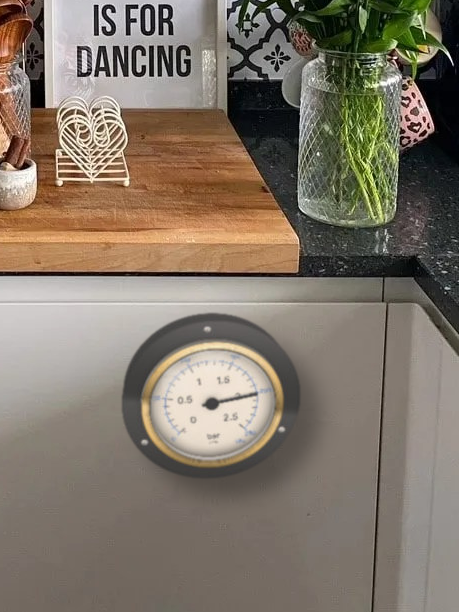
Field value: bar 2
